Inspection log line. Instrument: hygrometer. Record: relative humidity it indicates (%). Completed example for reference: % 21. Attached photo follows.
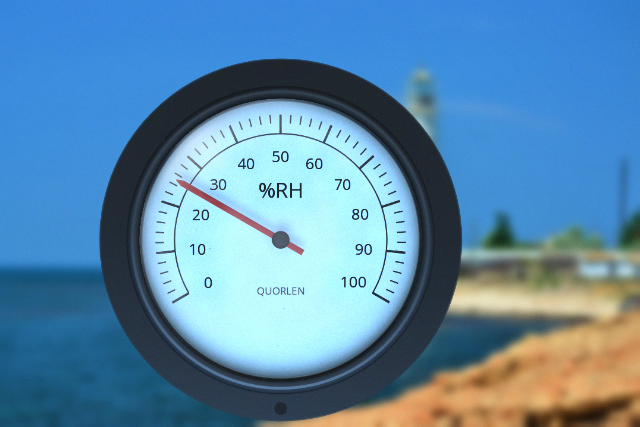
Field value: % 25
